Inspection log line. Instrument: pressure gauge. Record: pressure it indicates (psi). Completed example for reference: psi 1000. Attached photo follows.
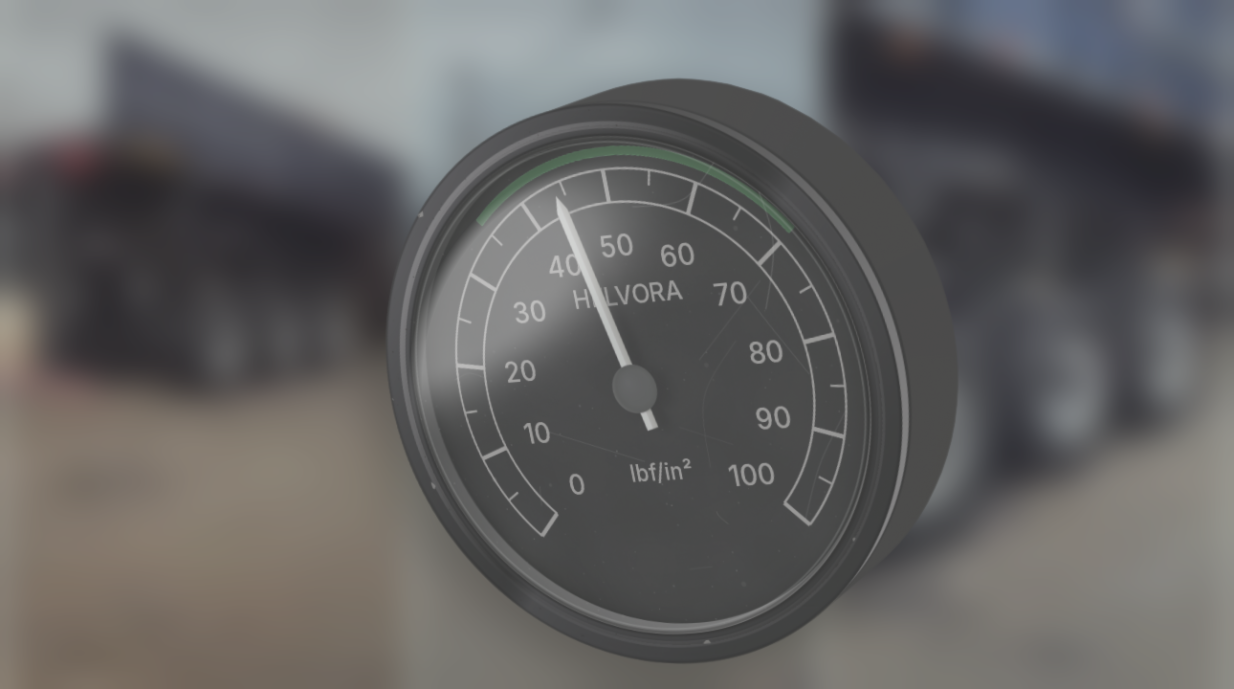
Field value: psi 45
